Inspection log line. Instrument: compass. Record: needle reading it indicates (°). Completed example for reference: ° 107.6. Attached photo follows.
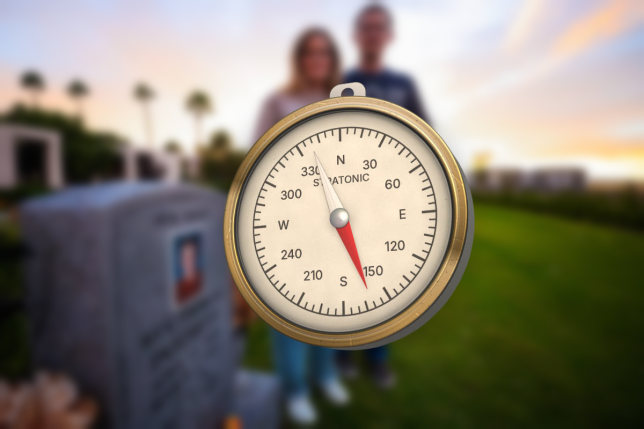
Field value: ° 160
